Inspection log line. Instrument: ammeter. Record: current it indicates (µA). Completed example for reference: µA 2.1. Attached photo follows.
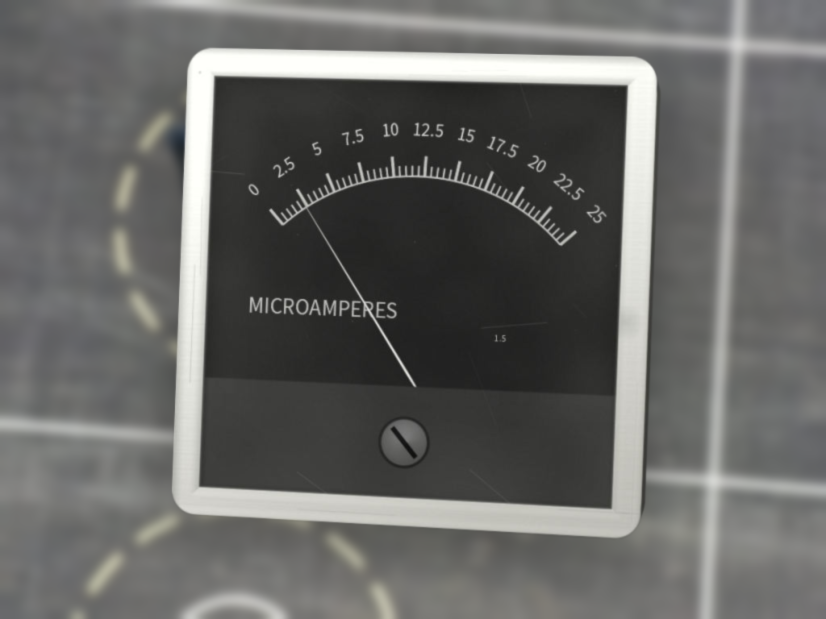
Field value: µA 2.5
